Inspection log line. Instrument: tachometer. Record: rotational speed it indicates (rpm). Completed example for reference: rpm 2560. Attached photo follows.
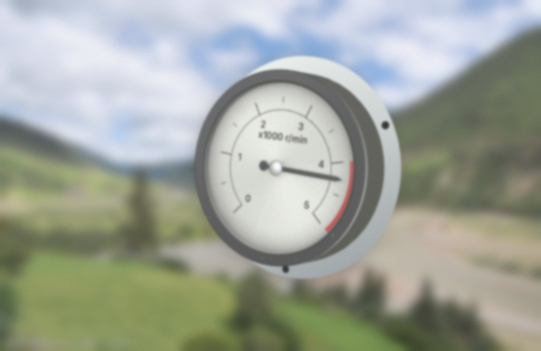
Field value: rpm 4250
